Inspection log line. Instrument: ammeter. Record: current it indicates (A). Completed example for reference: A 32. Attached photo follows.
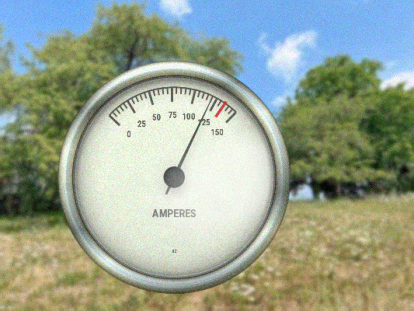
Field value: A 120
